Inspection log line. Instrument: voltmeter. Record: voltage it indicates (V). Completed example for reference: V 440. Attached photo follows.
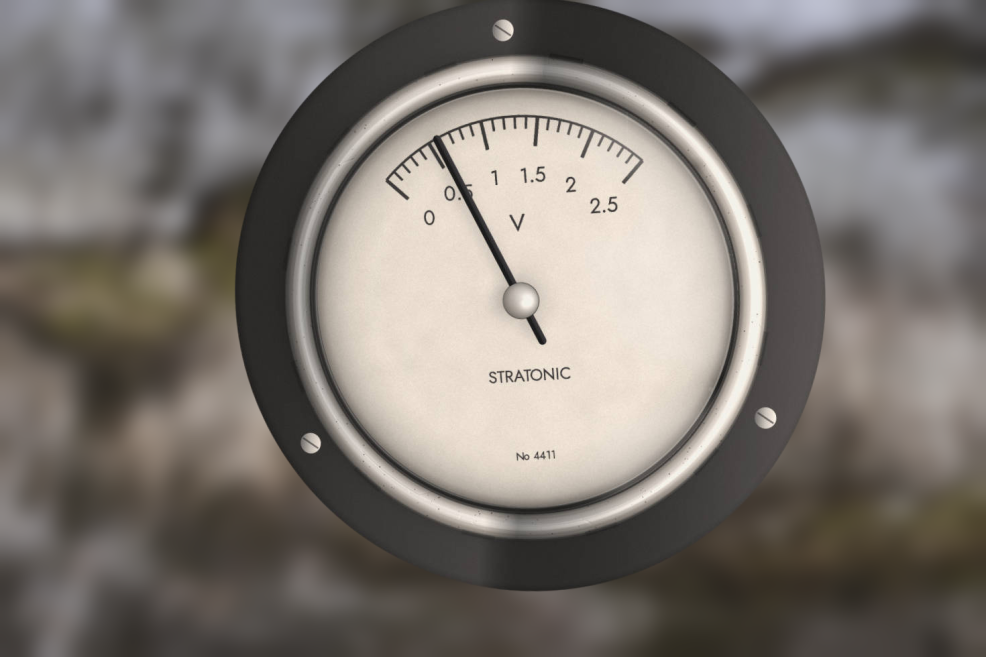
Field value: V 0.6
